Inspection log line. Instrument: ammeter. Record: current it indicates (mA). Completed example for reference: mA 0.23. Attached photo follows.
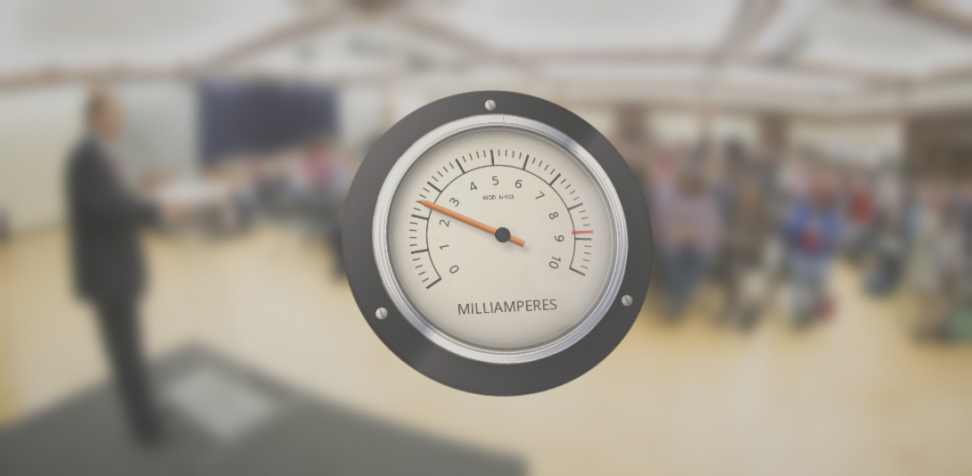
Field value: mA 2.4
